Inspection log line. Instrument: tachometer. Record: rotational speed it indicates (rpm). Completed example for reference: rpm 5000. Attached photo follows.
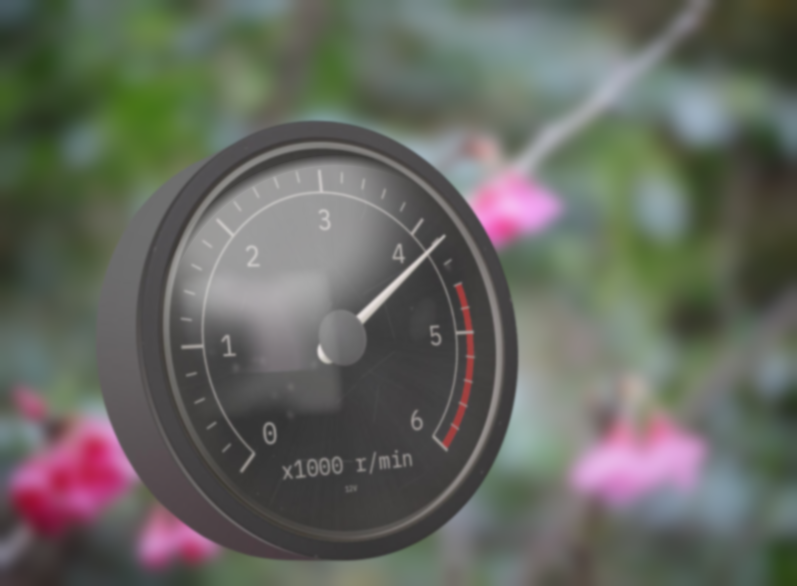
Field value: rpm 4200
